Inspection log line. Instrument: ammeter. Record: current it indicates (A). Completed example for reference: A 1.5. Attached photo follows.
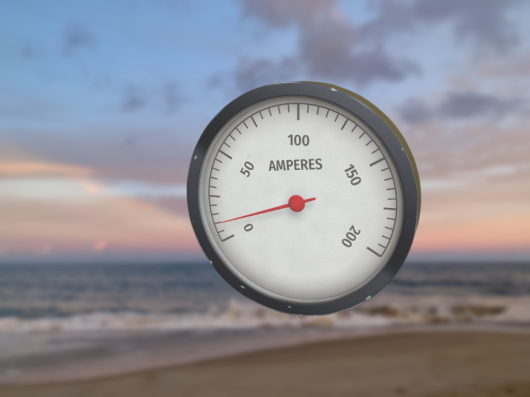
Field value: A 10
